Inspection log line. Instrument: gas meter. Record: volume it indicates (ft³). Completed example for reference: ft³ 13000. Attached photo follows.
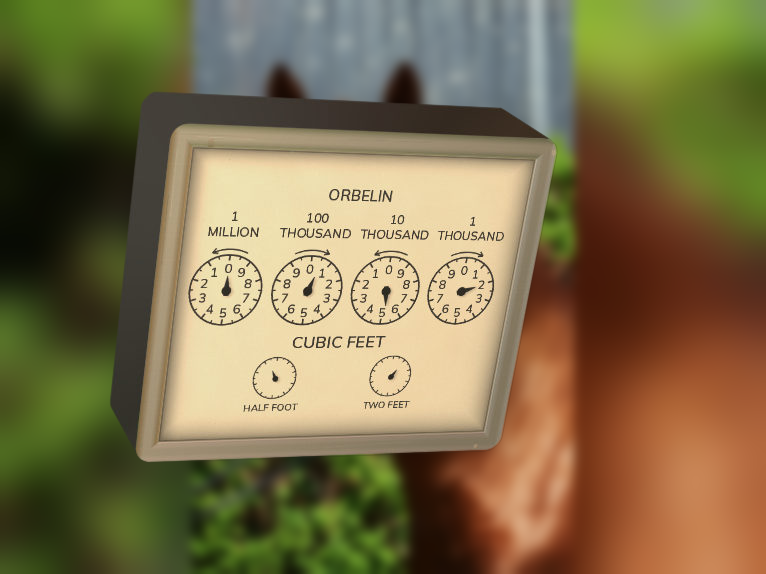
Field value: ft³ 5200
